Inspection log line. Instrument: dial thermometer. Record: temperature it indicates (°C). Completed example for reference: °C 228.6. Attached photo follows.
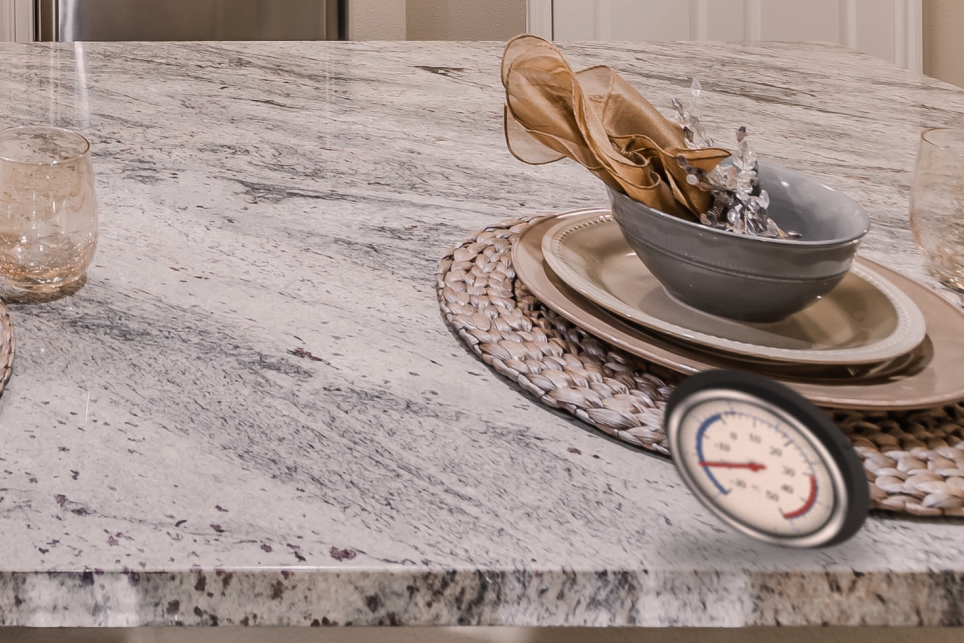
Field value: °C -20
